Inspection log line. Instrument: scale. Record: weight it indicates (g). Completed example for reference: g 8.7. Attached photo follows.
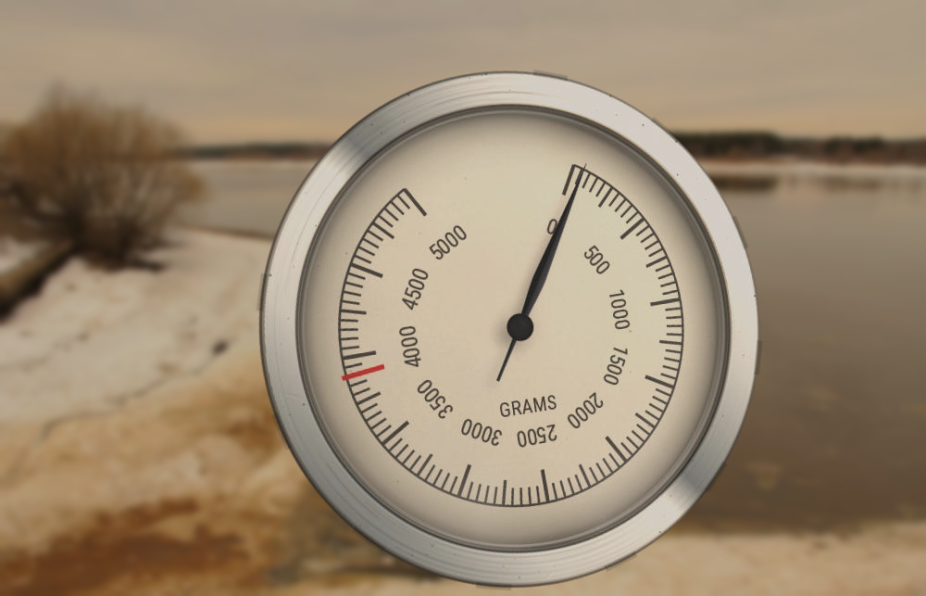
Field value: g 50
